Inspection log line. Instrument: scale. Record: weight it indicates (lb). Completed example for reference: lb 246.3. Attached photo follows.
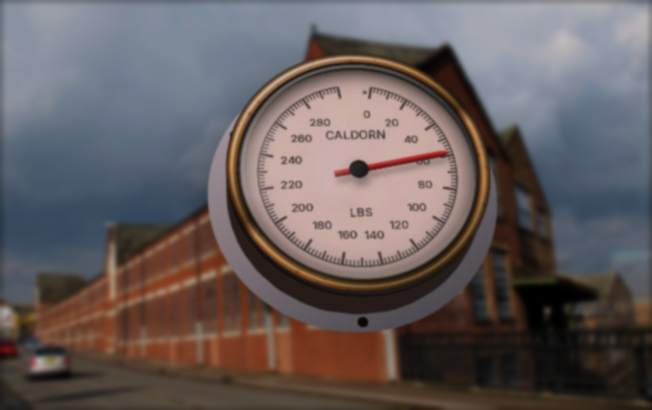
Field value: lb 60
